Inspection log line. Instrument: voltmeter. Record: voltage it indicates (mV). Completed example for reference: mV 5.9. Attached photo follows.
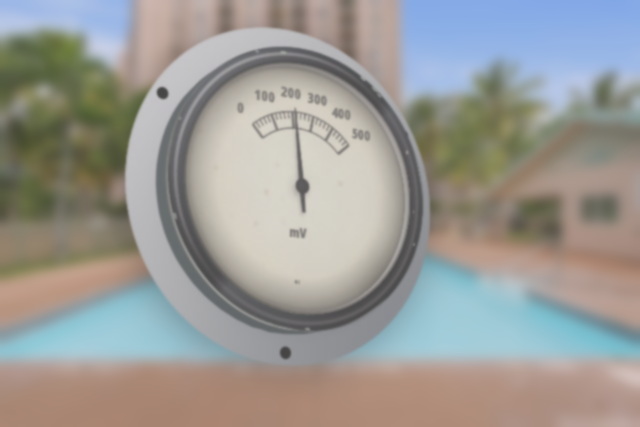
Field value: mV 200
